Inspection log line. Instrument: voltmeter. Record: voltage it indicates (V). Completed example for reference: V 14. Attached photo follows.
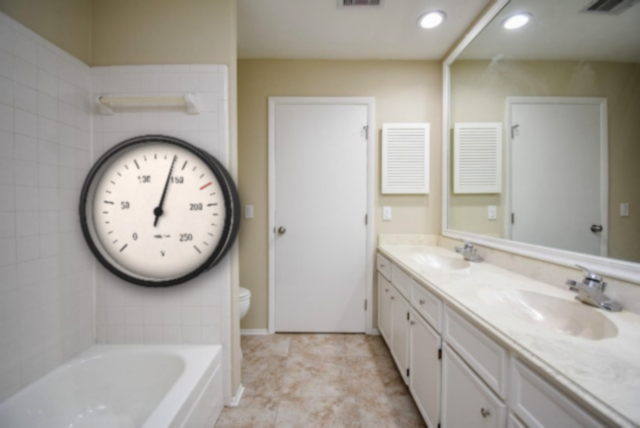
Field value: V 140
